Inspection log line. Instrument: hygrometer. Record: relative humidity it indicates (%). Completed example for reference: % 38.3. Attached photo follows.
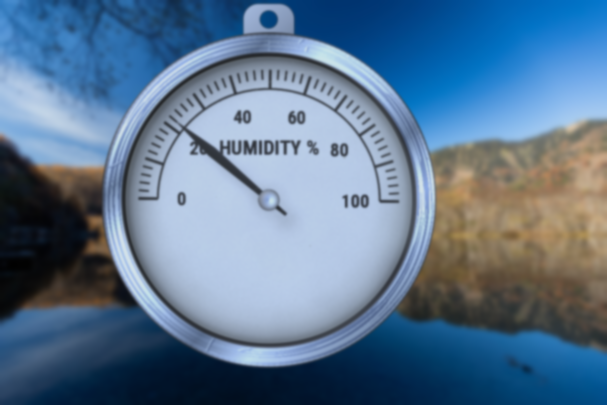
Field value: % 22
